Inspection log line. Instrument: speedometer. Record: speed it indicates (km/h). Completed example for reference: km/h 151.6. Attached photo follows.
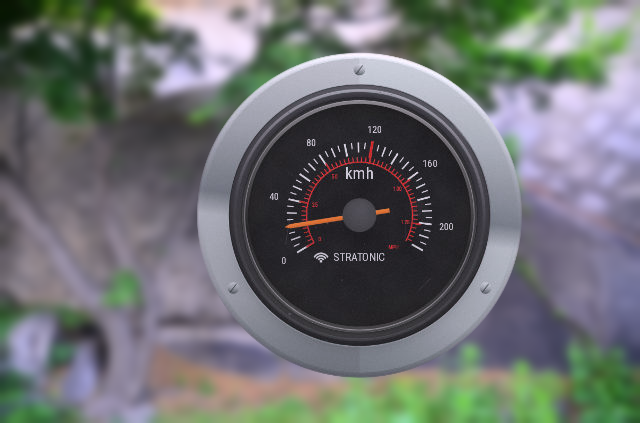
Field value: km/h 20
